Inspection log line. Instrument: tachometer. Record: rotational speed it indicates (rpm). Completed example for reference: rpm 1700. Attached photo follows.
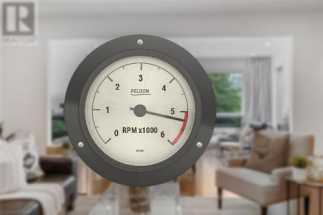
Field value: rpm 5250
